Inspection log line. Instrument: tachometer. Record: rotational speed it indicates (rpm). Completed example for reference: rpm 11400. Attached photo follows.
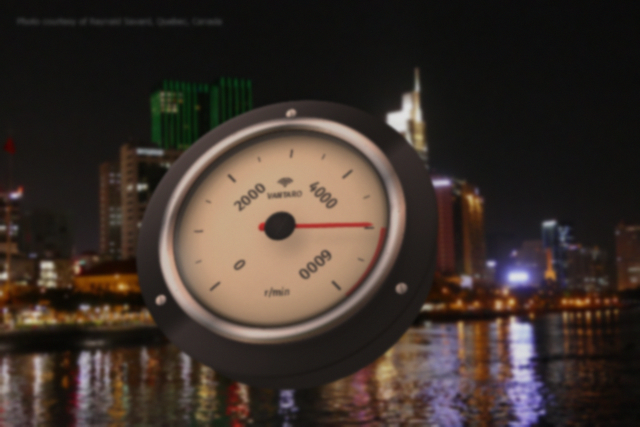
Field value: rpm 5000
